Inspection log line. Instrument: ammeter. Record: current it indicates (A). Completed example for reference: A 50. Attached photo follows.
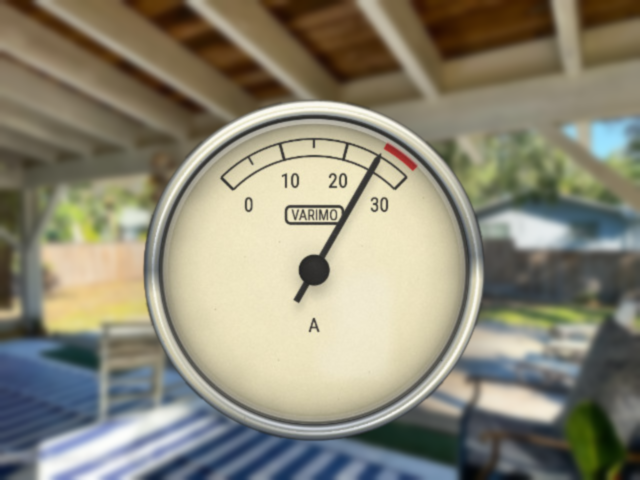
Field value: A 25
